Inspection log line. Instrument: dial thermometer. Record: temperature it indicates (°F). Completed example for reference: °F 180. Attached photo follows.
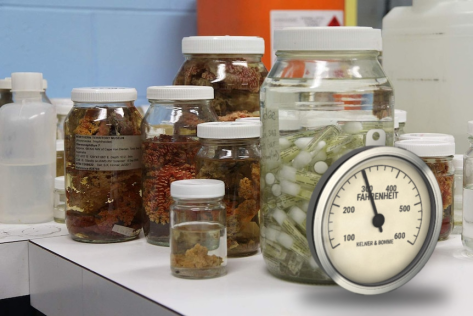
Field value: °F 300
